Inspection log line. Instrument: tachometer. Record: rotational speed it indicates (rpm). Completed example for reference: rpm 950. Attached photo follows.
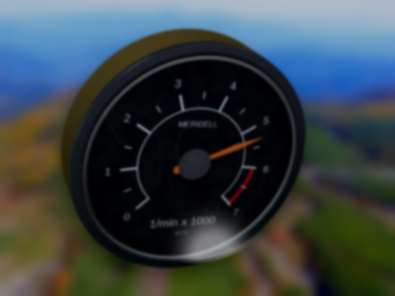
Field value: rpm 5250
